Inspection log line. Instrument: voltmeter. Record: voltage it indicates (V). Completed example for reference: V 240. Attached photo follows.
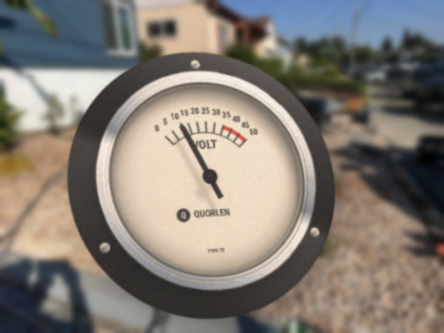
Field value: V 10
